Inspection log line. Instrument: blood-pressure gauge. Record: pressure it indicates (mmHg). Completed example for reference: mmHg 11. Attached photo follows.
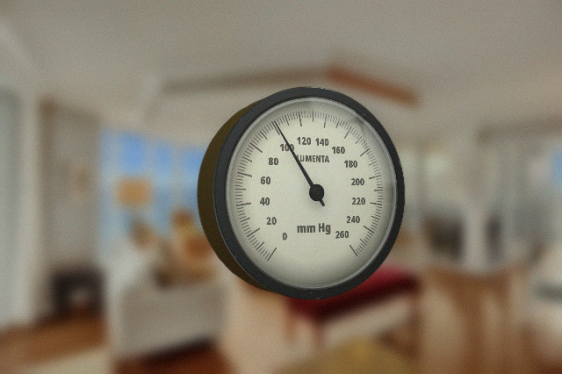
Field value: mmHg 100
